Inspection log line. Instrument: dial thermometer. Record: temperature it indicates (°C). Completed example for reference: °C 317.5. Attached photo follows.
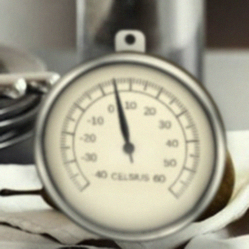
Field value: °C 5
